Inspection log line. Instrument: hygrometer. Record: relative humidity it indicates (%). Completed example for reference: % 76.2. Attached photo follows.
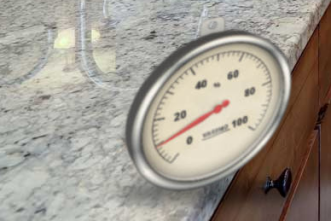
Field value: % 10
